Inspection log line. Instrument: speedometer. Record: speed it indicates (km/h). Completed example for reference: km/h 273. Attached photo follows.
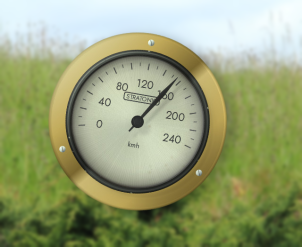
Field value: km/h 155
